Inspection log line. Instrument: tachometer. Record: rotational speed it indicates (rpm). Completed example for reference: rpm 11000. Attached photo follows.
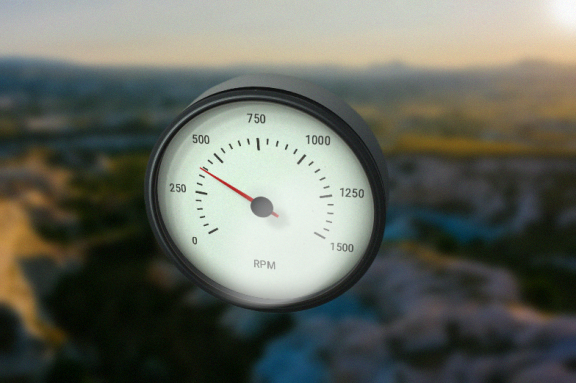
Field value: rpm 400
